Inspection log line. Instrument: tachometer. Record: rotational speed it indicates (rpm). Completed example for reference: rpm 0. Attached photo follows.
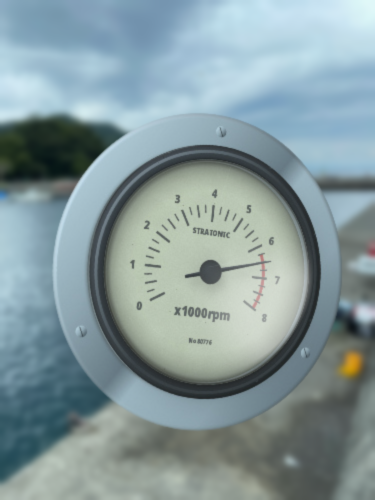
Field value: rpm 6500
